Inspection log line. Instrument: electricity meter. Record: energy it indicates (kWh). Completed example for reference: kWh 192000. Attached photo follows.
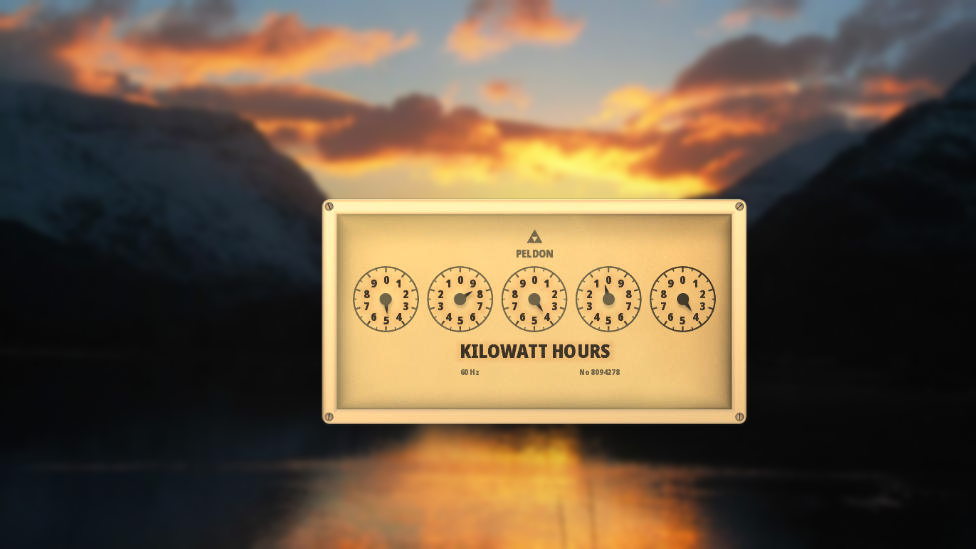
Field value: kWh 48404
